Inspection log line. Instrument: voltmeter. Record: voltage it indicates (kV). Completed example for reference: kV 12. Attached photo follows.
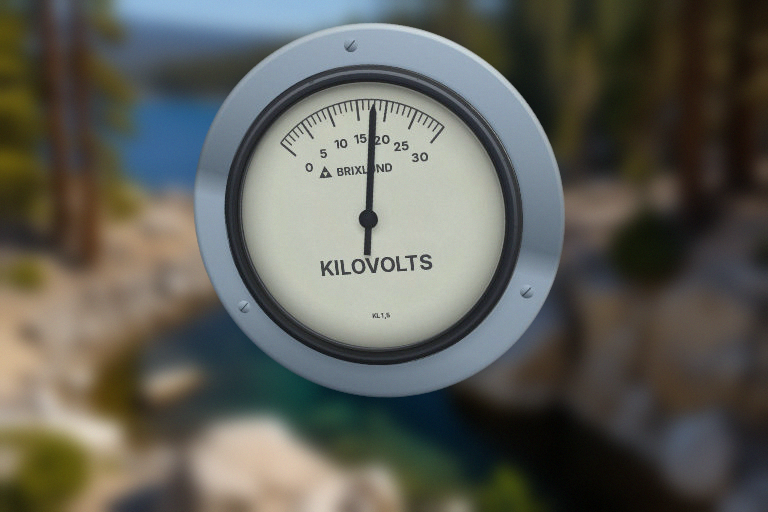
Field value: kV 18
